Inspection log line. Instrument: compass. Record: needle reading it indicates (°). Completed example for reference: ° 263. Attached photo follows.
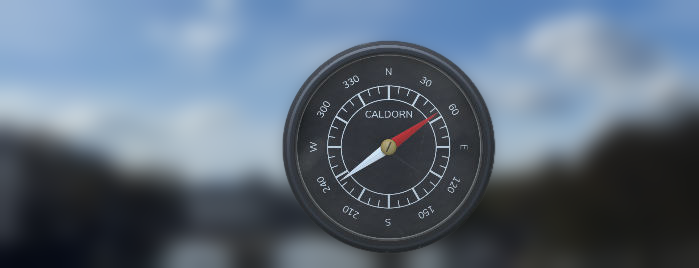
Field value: ° 55
